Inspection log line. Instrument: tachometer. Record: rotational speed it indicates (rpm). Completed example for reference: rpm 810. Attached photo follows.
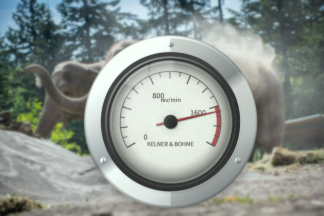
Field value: rpm 1650
